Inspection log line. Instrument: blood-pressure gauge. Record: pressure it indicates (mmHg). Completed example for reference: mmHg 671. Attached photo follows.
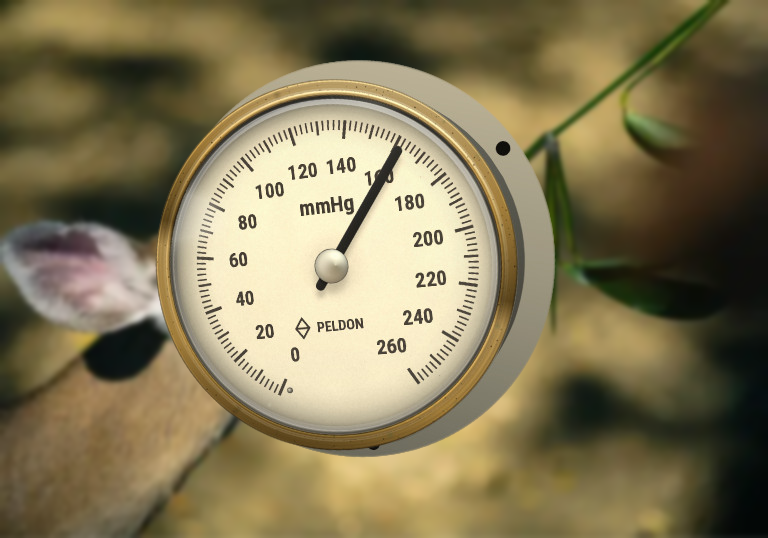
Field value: mmHg 162
